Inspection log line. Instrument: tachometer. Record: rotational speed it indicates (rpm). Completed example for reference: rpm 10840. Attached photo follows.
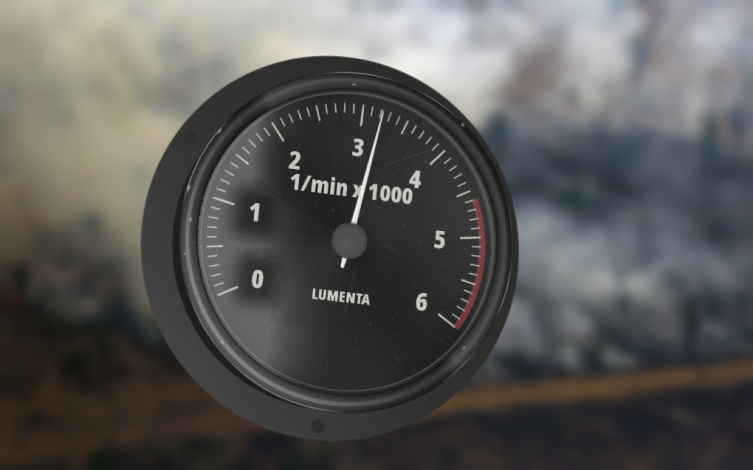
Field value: rpm 3200
